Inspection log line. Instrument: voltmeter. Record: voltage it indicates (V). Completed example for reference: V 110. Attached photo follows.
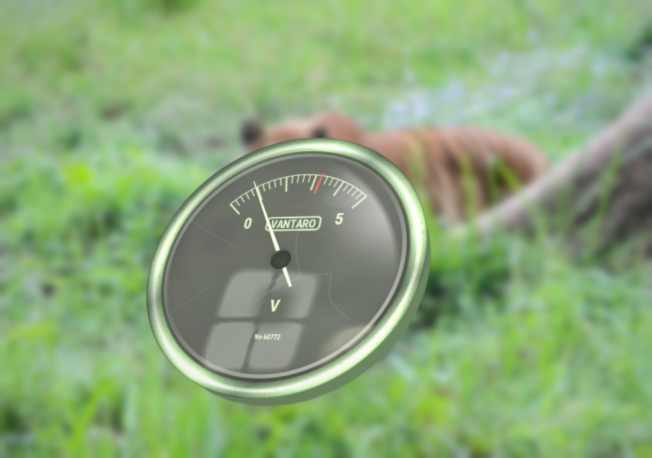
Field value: V 1
